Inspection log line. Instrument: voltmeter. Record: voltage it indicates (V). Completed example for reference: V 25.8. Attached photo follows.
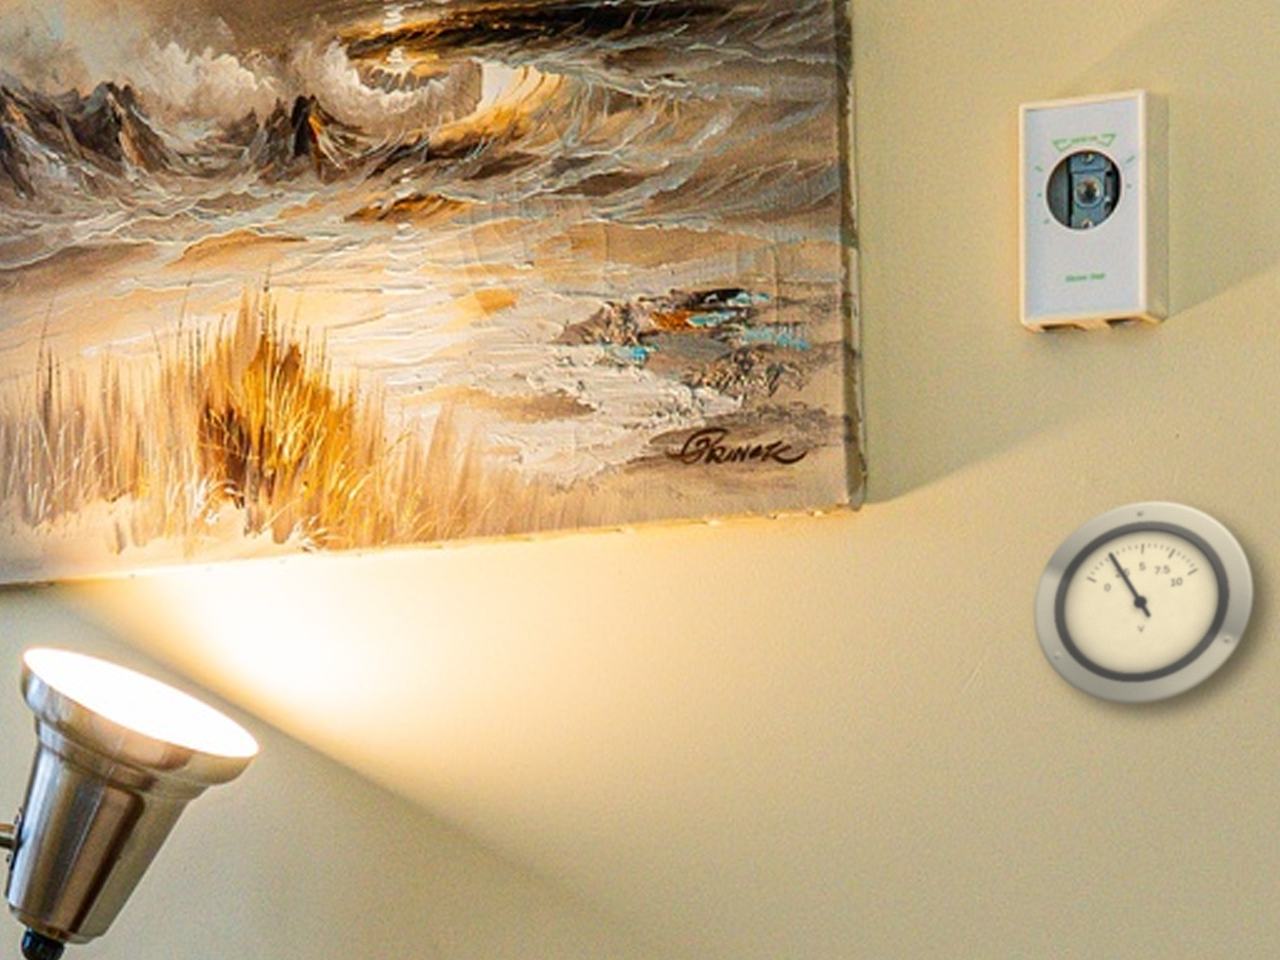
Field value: V 2.5
